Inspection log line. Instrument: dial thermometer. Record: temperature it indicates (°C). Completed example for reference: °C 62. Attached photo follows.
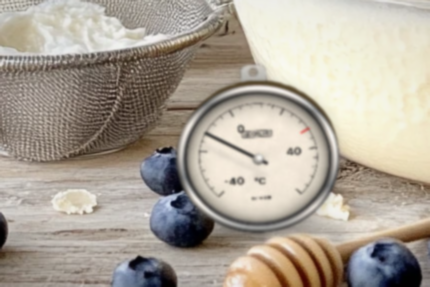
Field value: °C -12
